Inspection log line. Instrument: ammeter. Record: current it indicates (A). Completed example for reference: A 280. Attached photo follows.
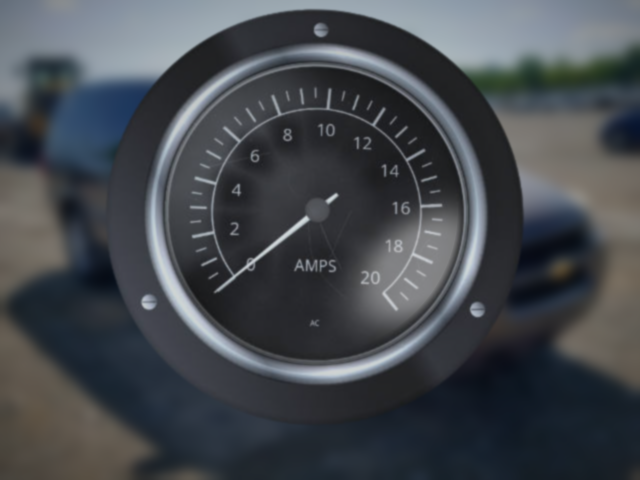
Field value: A 0
